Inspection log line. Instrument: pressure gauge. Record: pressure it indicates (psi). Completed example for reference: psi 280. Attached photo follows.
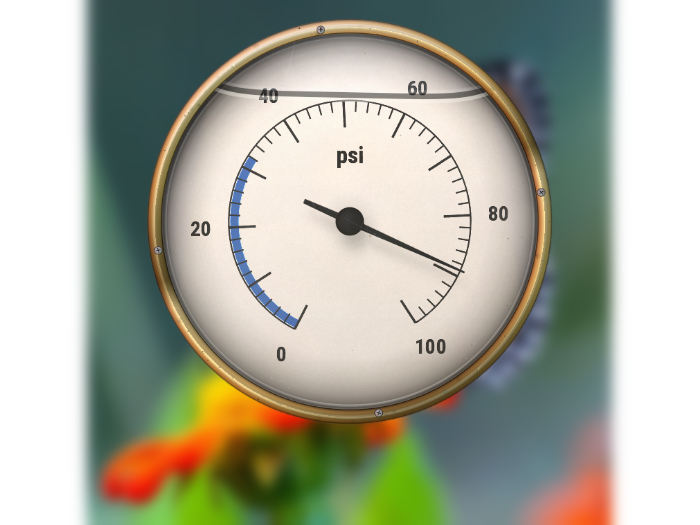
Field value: psi 89
